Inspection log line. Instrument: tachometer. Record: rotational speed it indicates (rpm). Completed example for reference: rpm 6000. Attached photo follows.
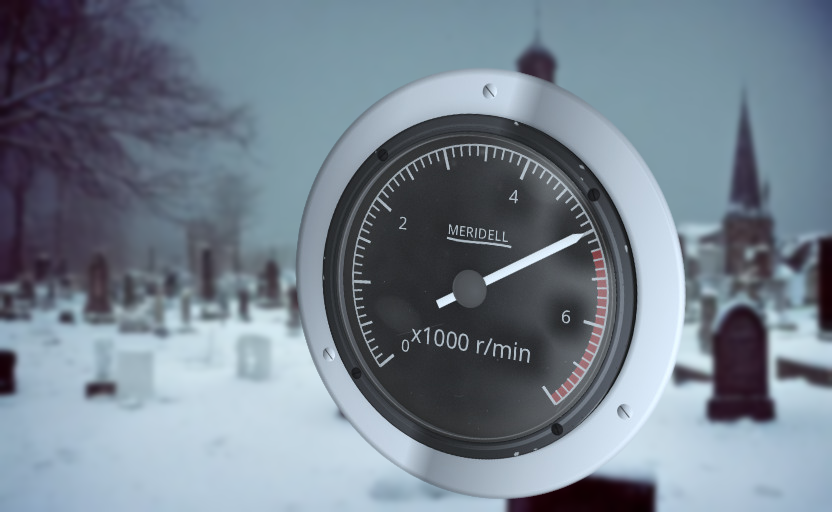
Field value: rpm 5000
